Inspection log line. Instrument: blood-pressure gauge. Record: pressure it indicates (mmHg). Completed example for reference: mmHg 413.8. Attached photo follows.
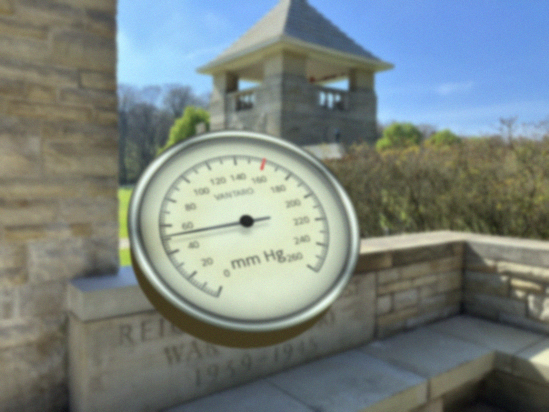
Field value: mmHg 50
